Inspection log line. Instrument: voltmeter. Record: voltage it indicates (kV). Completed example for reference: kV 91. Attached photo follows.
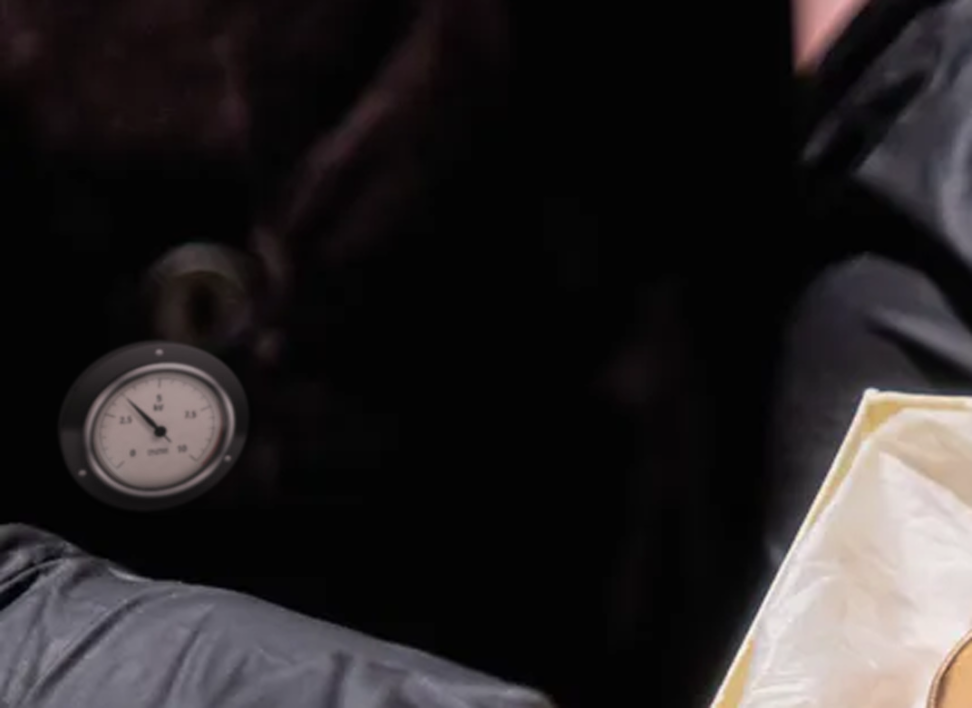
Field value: kV 3.5
